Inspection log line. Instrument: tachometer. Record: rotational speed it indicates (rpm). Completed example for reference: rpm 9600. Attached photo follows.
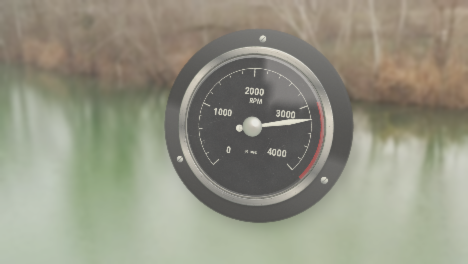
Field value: rpm 3200
